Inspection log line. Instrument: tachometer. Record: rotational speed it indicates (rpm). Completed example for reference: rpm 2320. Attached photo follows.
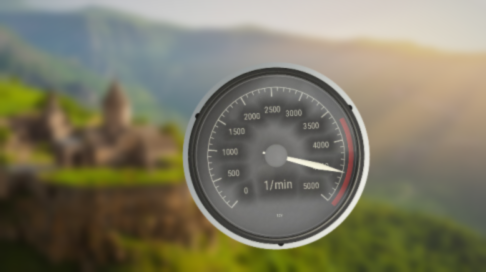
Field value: rpm 4500
